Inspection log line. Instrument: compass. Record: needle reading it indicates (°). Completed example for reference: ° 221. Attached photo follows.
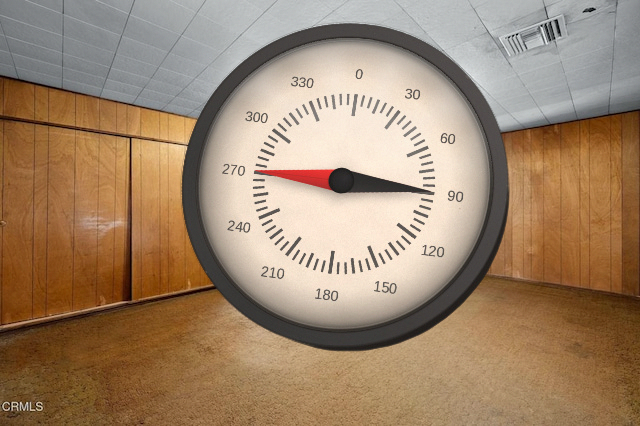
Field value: ° 270
